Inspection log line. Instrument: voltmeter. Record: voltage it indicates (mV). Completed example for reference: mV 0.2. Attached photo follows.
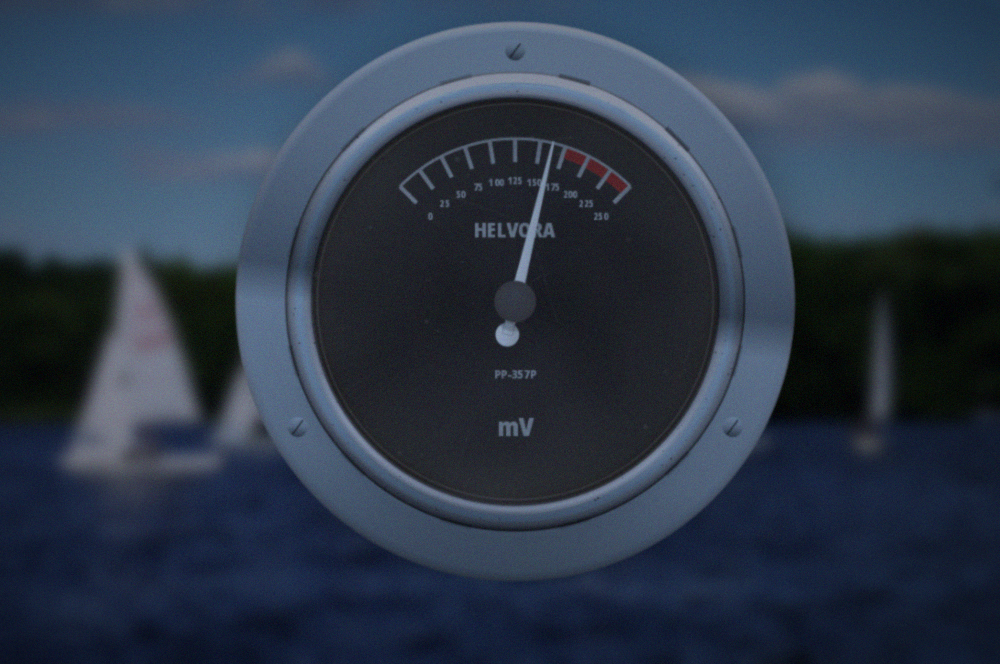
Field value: mV 162.5
